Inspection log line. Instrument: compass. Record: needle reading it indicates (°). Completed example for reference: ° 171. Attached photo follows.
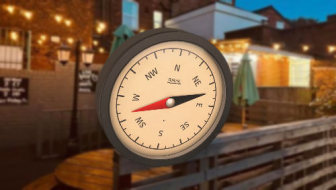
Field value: ° 250
